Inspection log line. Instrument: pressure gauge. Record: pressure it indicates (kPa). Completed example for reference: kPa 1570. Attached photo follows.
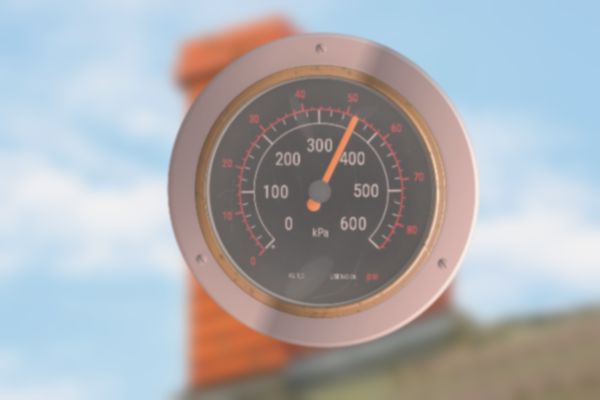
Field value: kPa 360
